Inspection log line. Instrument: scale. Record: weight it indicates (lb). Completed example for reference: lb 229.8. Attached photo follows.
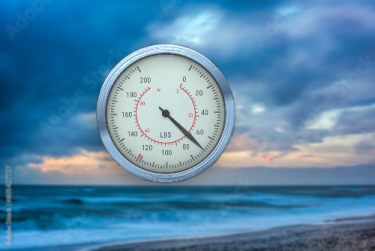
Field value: lb 70
